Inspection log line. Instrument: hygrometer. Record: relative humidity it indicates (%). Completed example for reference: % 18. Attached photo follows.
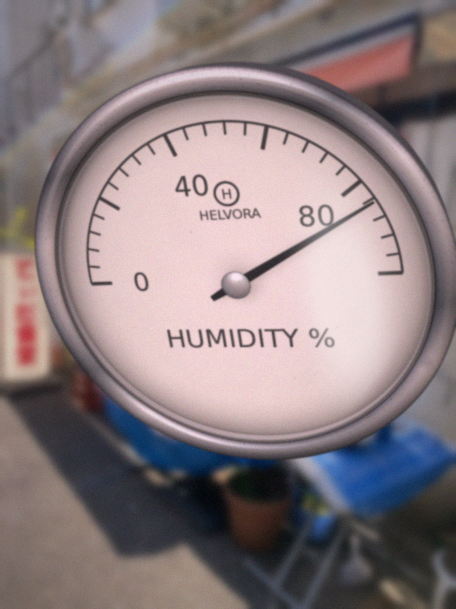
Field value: % 84
